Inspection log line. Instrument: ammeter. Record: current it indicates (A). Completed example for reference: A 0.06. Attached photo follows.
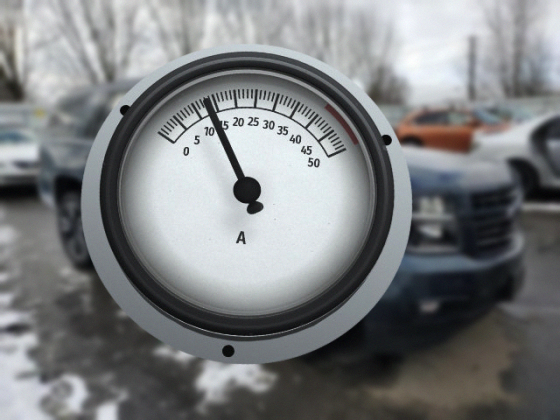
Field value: A 13
